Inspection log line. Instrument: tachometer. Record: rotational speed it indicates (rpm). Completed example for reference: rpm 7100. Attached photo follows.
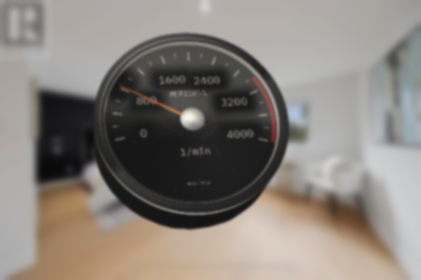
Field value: rpm 800
